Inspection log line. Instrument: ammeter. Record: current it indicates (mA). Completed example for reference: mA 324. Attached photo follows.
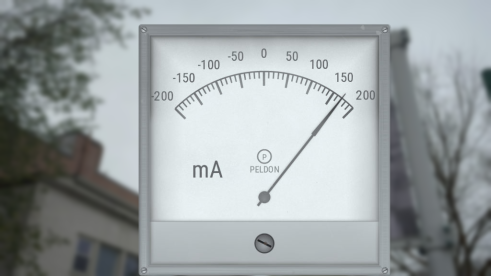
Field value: mA 170
